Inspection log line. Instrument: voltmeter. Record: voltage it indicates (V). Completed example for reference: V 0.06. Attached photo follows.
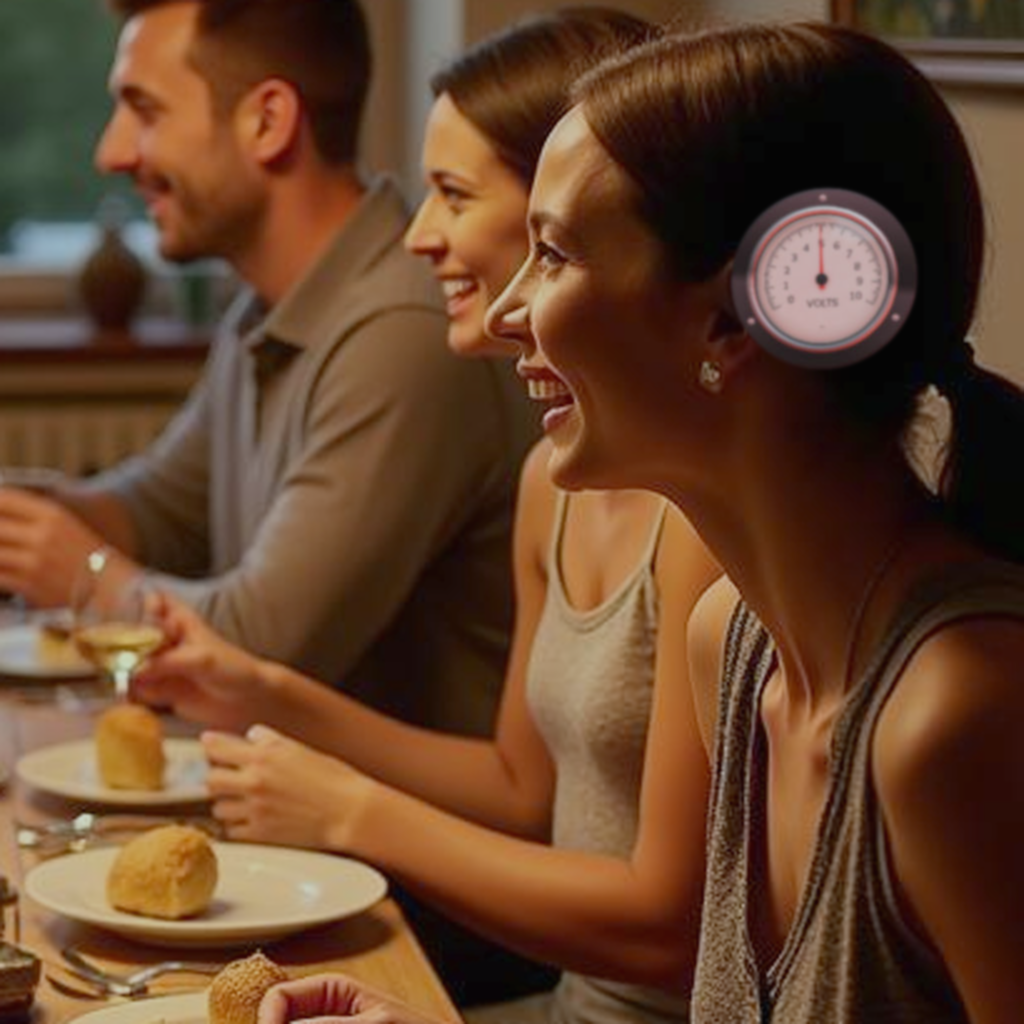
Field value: V 5
